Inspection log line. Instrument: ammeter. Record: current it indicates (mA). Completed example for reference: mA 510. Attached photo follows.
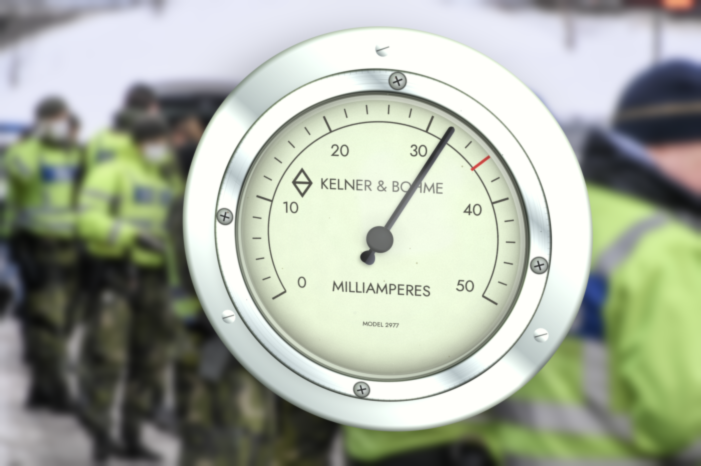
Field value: mA 32
